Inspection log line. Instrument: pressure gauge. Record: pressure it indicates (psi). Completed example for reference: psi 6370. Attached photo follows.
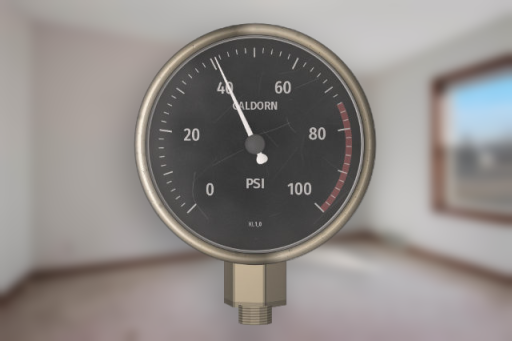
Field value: psi 41
